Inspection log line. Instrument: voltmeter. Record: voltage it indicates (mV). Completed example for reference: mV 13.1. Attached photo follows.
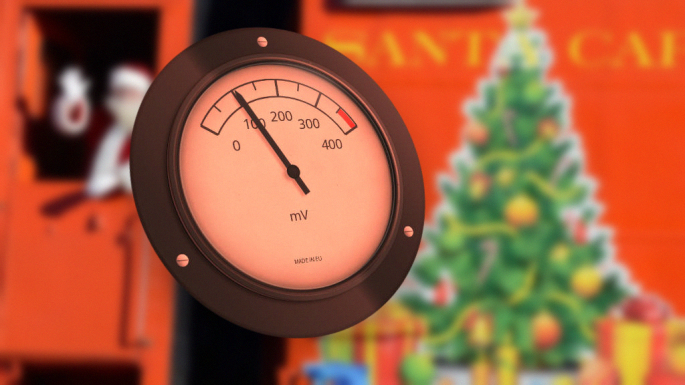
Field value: mV 100
